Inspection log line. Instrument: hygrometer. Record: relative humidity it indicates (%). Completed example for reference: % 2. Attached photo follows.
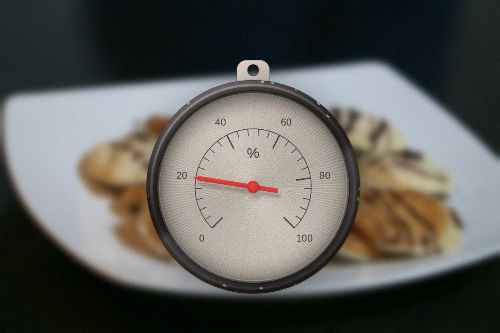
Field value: % 20
